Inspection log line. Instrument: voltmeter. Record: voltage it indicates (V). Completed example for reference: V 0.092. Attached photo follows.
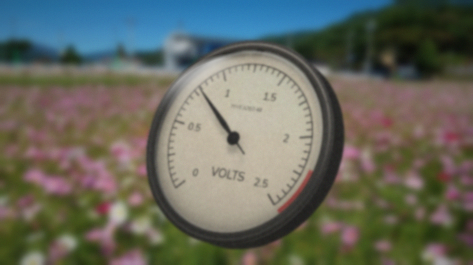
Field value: V 0.8
